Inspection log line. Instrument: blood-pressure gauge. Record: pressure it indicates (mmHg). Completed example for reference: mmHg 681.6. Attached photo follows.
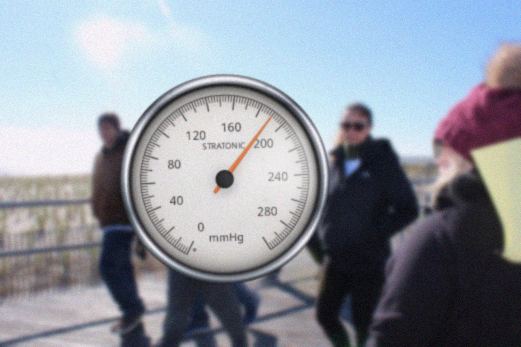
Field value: mmHg 190
